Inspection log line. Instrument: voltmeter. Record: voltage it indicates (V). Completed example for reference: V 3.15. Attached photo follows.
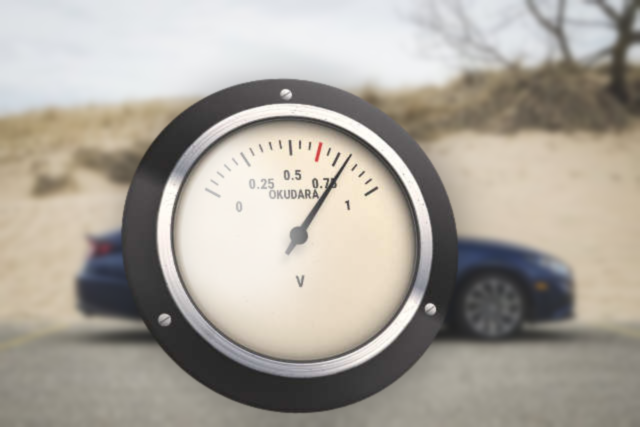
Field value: V 0.8
